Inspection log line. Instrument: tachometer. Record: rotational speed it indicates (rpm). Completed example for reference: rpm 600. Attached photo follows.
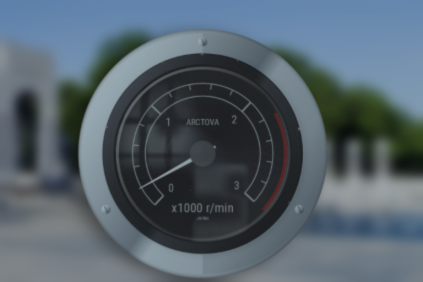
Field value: rpm 200
